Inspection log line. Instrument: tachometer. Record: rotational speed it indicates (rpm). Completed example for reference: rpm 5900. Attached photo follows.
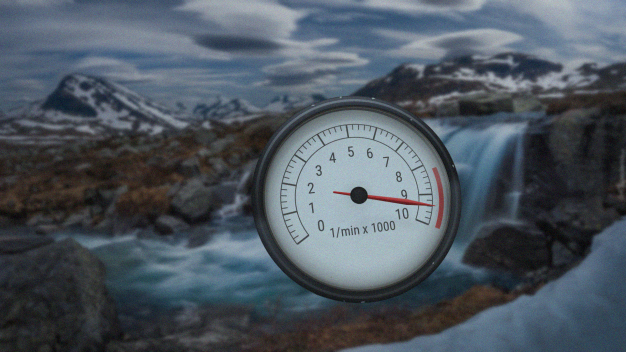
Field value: rpm 9400
